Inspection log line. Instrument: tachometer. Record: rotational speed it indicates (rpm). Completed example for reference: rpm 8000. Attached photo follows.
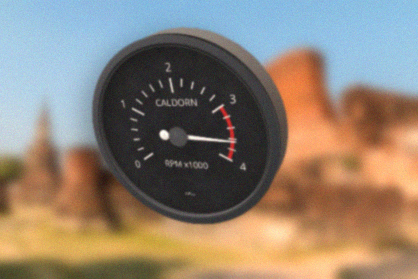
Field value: rpm 3600
